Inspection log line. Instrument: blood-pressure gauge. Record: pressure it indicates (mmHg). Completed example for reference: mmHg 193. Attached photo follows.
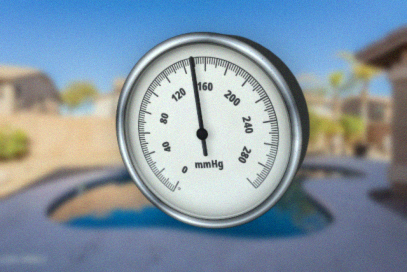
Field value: mmHg 150
